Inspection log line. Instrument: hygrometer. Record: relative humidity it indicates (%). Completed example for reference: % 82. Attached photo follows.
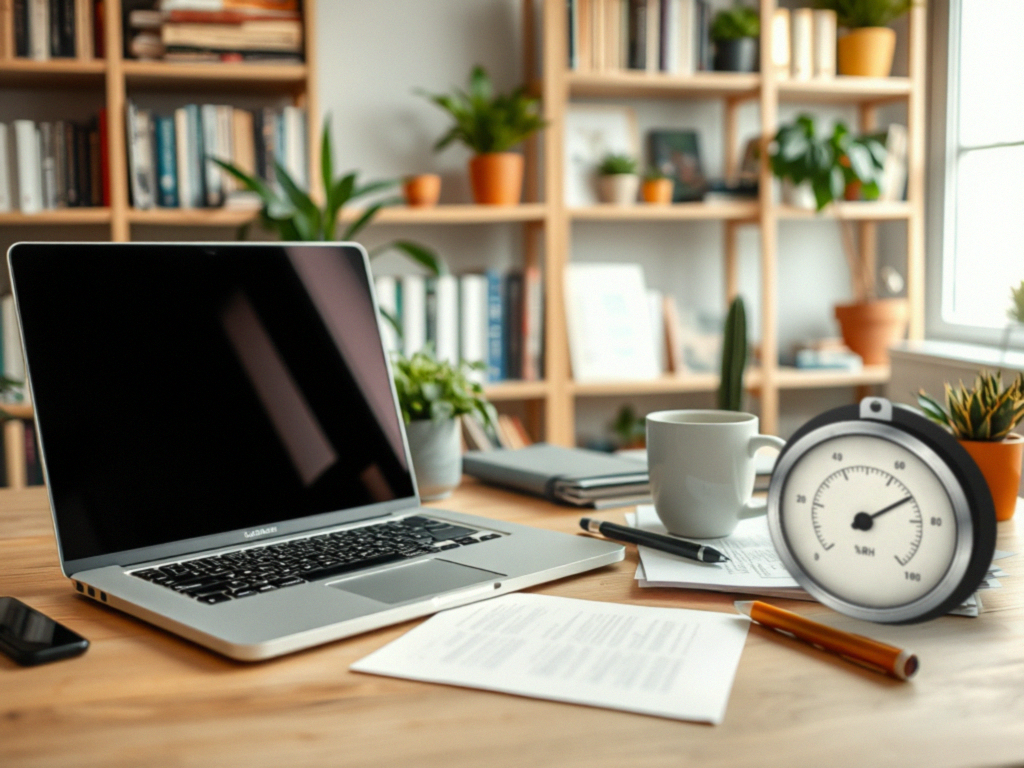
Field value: % 70
